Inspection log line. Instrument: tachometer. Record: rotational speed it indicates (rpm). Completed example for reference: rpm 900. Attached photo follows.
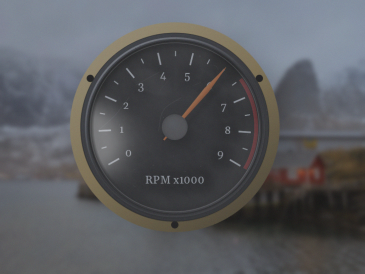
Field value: rpm 6000
